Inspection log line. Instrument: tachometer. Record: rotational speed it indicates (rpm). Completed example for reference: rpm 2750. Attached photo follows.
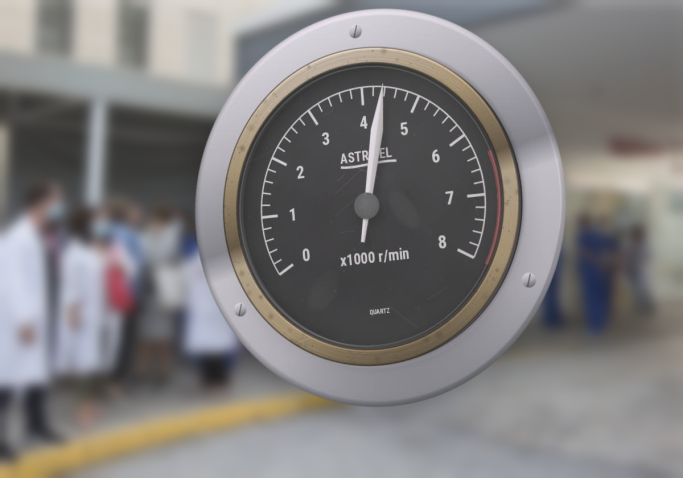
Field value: rpm 4400
